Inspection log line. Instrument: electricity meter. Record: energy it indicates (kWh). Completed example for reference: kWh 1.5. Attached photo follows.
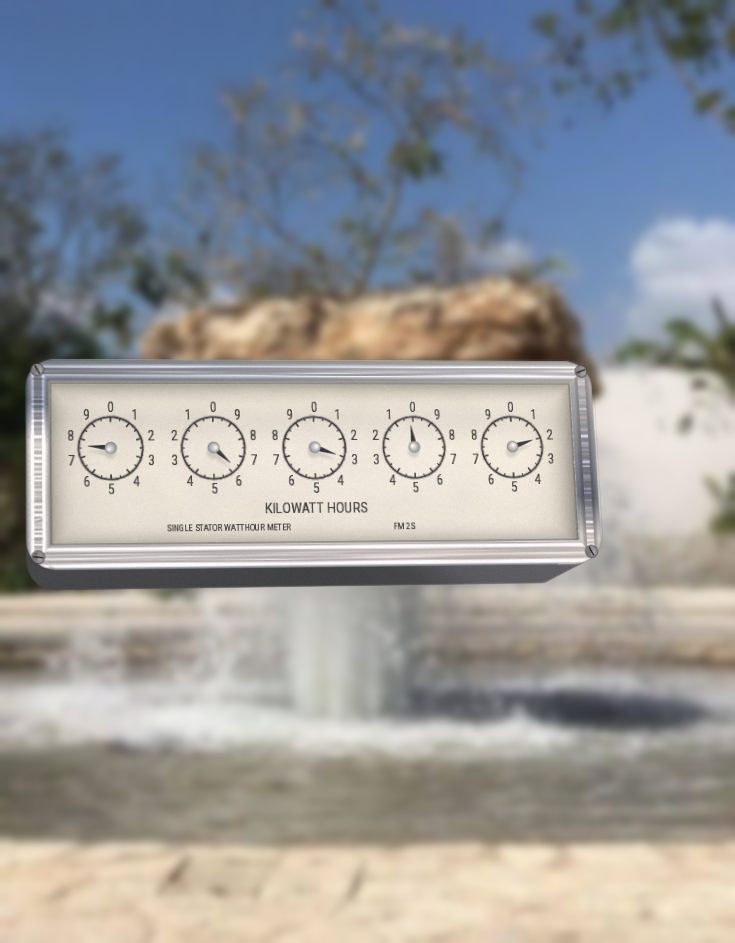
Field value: kWh 76302
